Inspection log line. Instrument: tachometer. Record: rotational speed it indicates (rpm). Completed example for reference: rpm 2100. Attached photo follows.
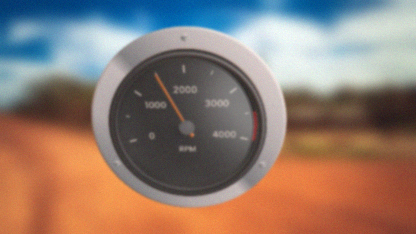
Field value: rpm 1500
